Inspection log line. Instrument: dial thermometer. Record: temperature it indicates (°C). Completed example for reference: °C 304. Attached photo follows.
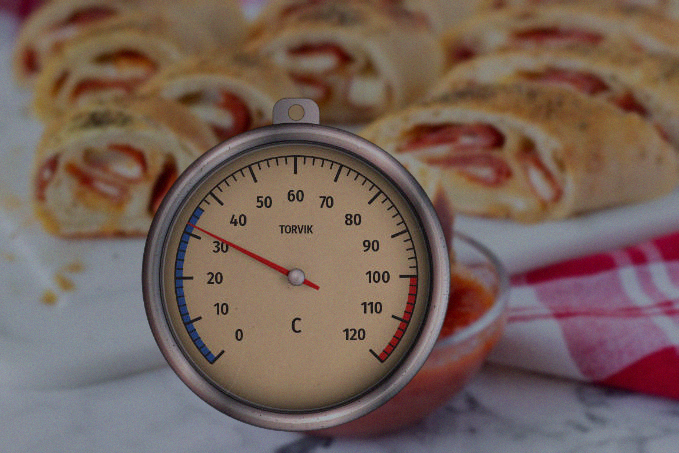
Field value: °C 32
